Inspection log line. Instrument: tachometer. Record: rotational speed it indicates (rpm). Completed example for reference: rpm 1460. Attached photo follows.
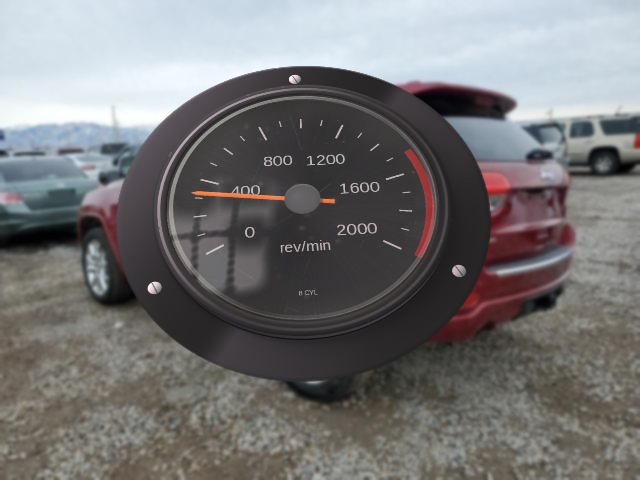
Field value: rpm 300
